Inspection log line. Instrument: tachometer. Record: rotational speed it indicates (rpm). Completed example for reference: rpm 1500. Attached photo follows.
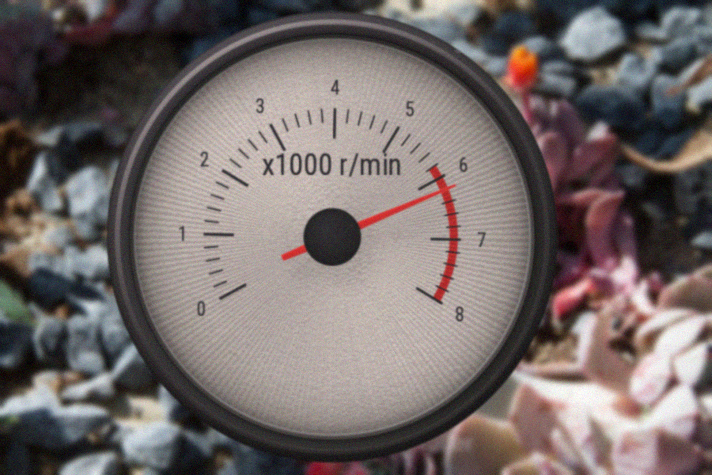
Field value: rpm 6200
